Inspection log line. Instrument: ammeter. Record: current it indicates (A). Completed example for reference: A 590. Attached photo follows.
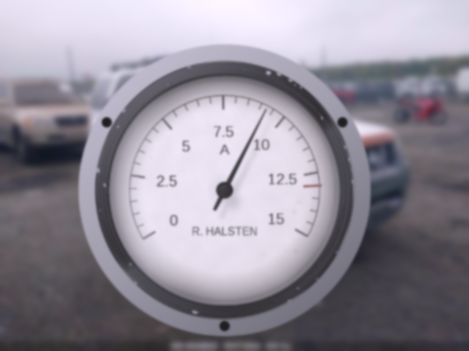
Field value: A 9.25
